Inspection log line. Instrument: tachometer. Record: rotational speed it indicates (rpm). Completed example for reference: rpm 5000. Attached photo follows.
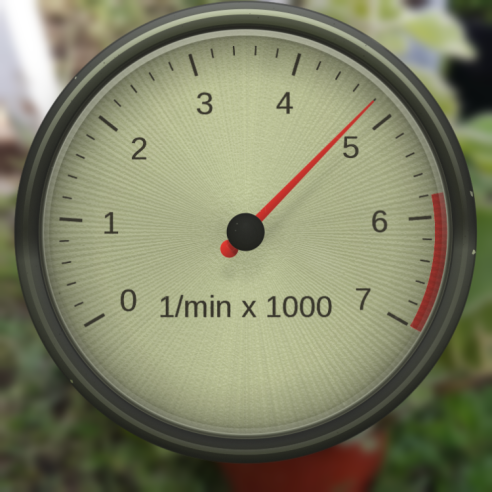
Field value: rpm 4800
